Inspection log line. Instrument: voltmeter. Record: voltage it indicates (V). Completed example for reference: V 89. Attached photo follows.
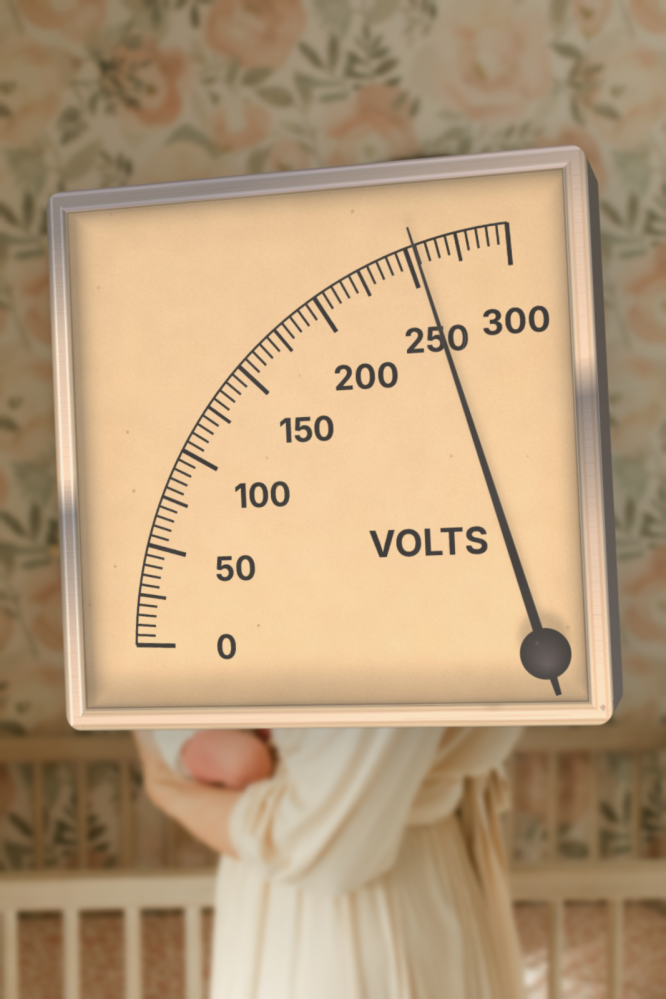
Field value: V 255
